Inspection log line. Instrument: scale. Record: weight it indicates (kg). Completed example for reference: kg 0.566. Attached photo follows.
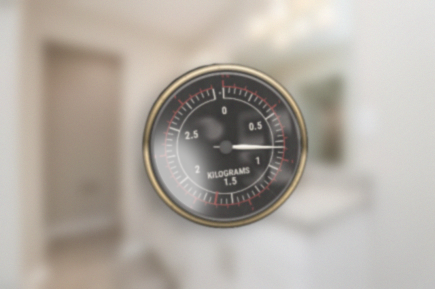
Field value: kg 0.8
